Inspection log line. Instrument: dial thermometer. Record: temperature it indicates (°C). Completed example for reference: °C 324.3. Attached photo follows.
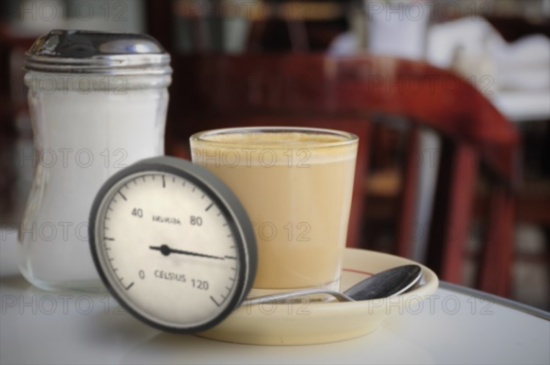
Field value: °C 100
